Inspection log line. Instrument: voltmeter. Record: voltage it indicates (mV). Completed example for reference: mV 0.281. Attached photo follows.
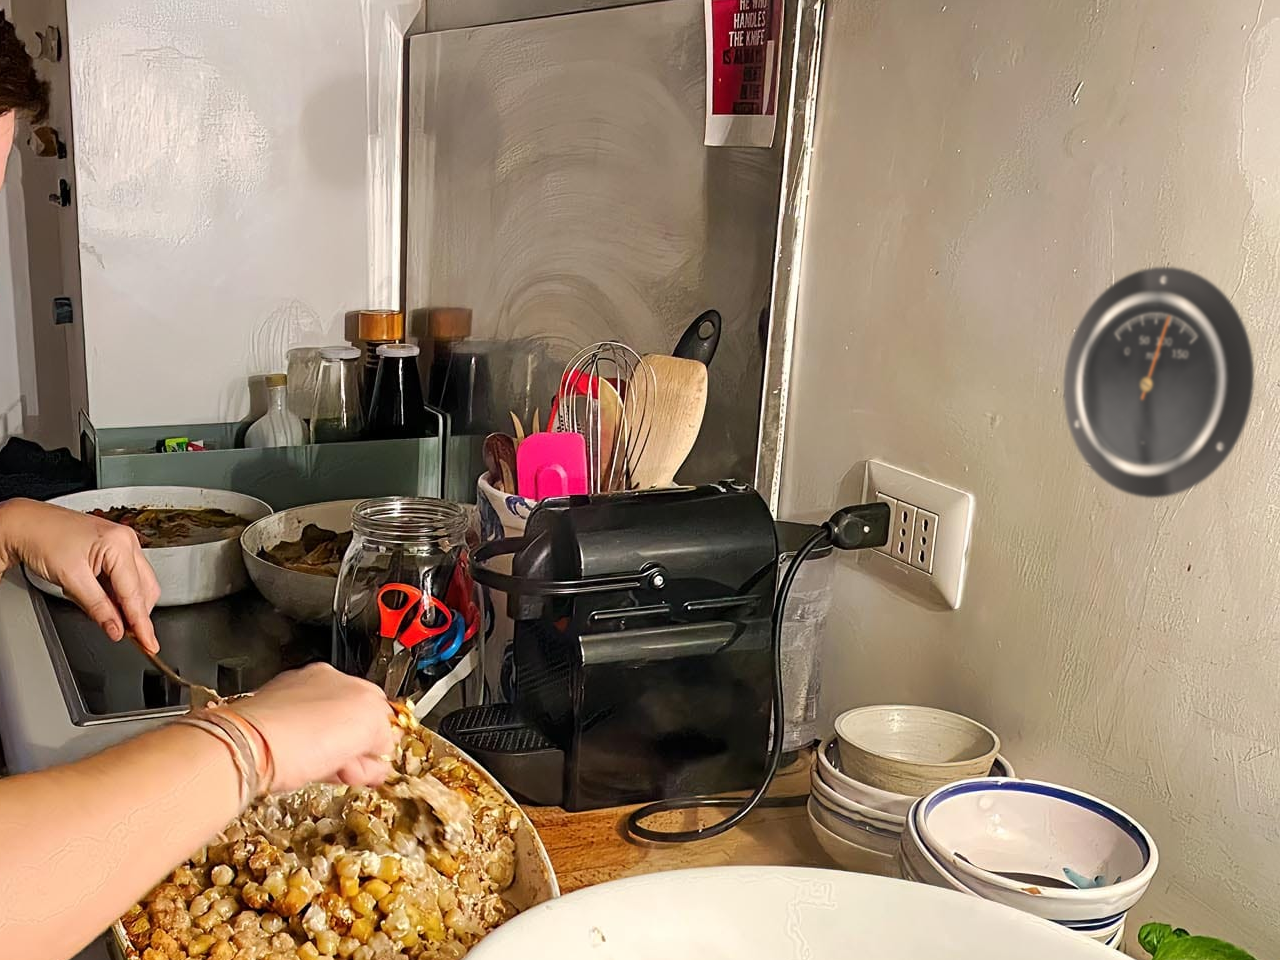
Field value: mV 100
